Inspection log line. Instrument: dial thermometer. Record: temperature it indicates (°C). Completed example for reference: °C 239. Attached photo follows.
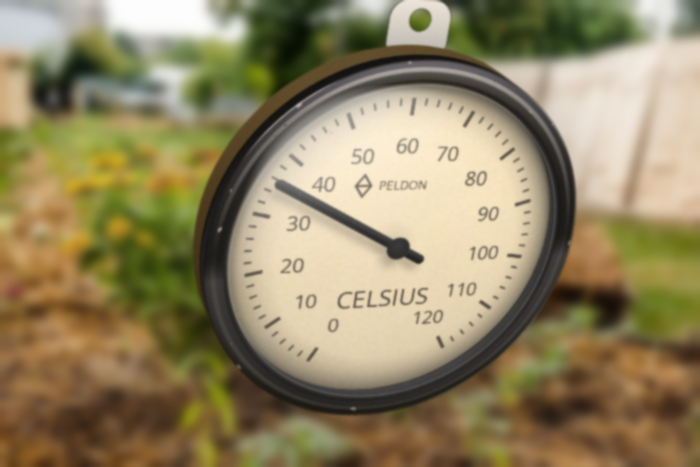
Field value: °C 36
